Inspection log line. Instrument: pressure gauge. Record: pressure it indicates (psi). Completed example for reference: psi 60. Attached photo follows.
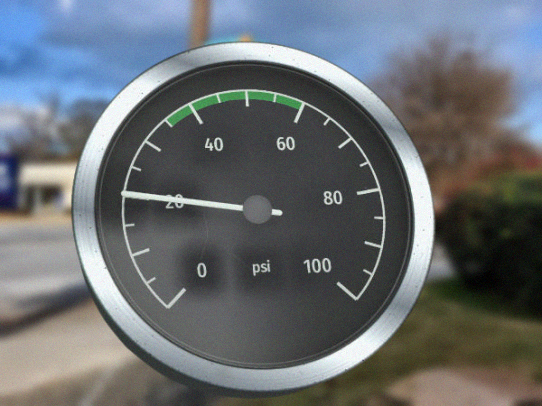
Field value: psi 20
